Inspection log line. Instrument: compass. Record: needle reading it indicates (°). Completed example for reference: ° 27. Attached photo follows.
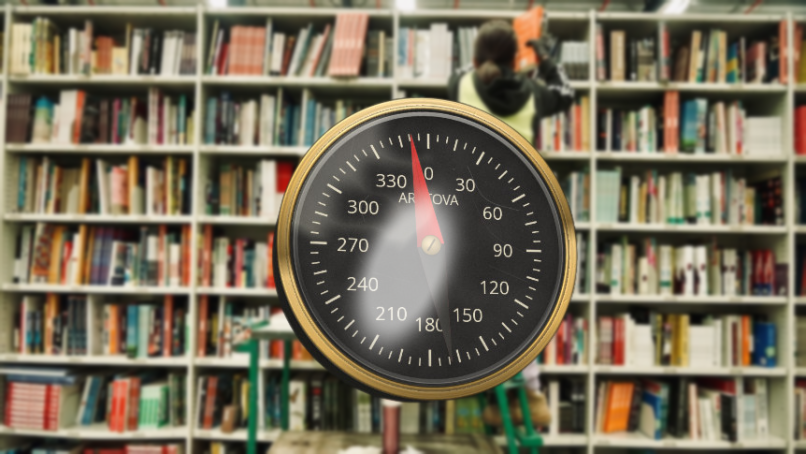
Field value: ° 350
